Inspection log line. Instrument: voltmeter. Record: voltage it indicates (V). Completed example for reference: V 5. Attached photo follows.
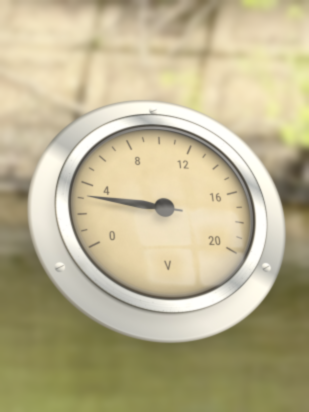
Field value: V 3
